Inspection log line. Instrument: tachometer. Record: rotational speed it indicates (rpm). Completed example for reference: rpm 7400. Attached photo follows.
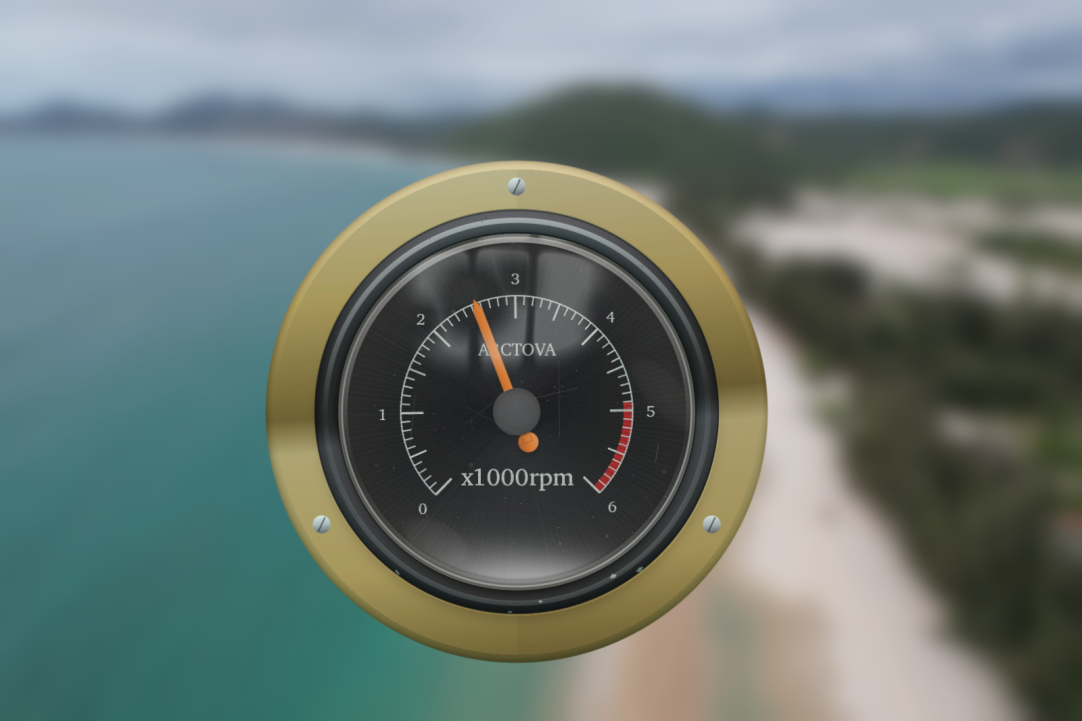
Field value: rpm 2550
